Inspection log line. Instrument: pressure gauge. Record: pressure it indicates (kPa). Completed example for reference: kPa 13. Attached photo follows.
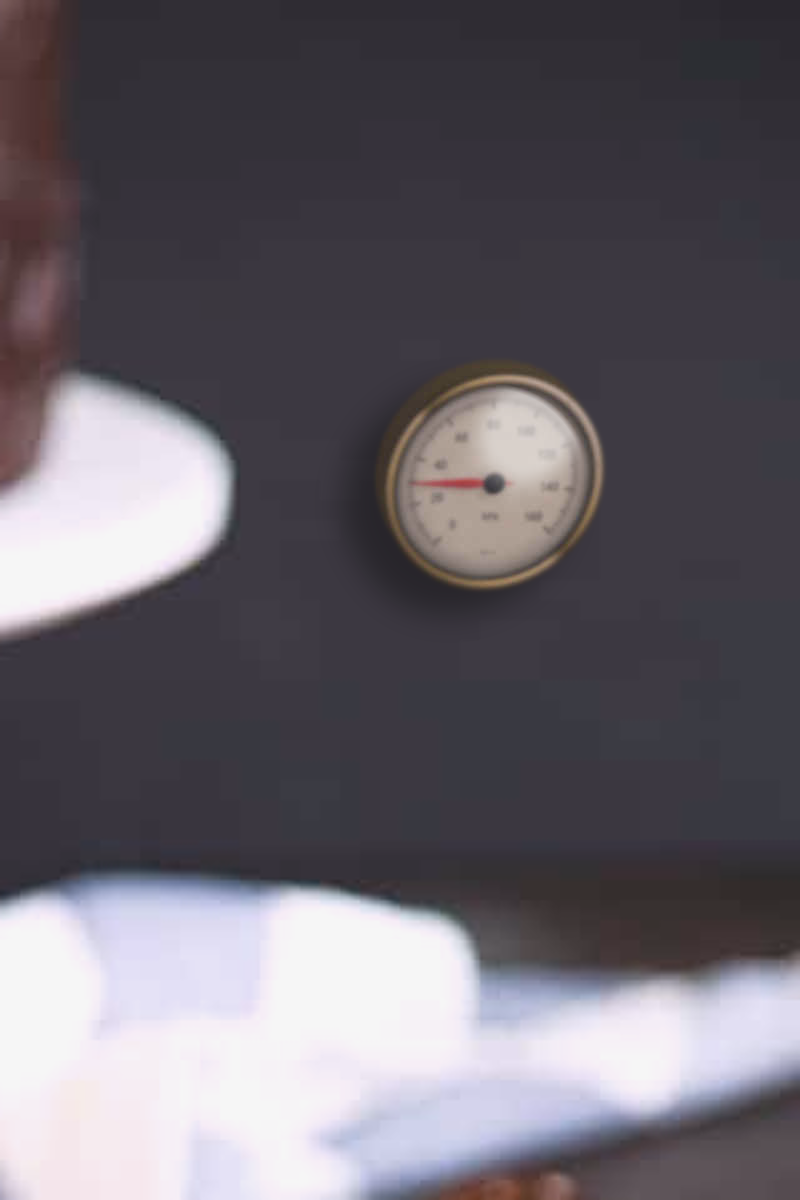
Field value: kPa 30
